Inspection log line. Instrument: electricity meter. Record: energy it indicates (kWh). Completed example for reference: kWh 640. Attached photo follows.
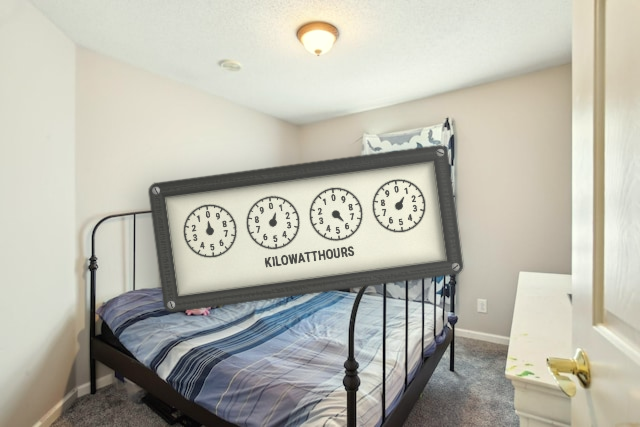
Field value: kWh 61
